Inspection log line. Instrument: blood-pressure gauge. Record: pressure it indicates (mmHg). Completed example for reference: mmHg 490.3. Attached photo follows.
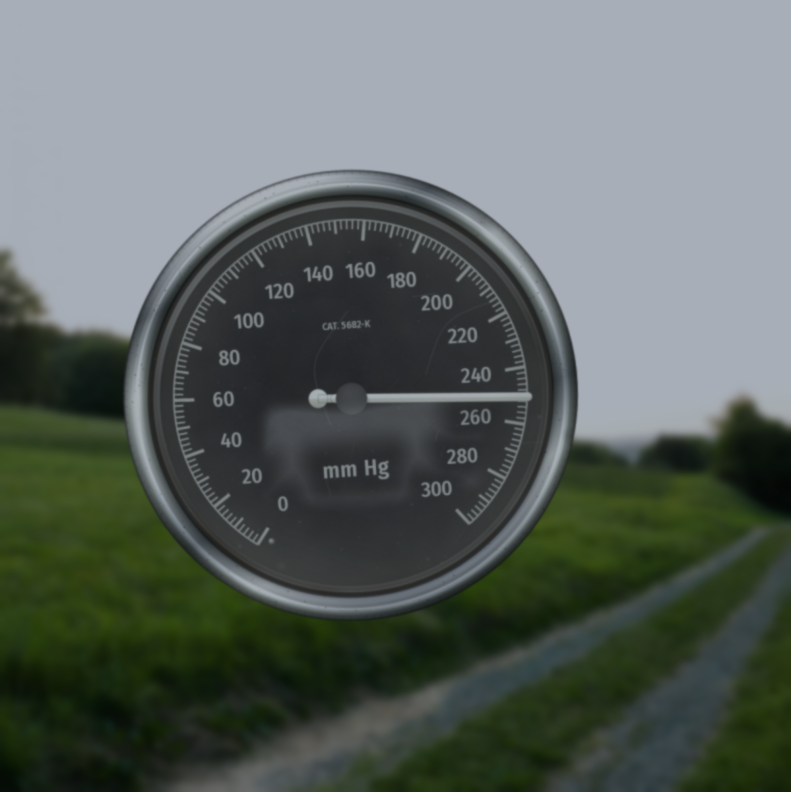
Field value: mmHg 250
